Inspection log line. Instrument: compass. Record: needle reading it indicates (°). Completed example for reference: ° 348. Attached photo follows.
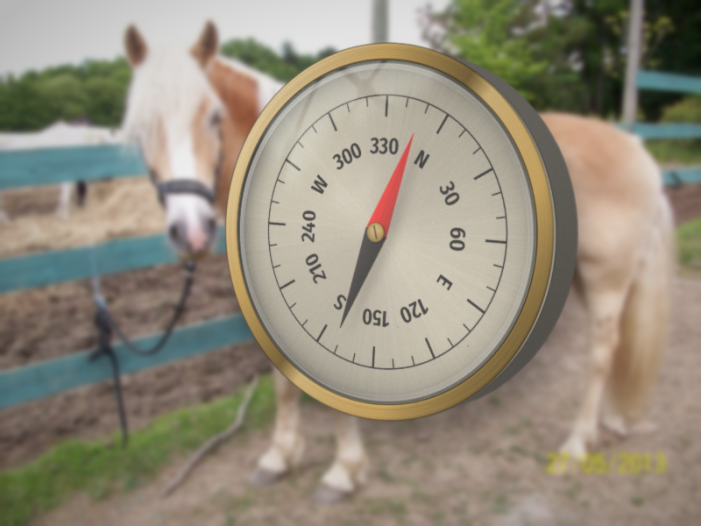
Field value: ° 350
